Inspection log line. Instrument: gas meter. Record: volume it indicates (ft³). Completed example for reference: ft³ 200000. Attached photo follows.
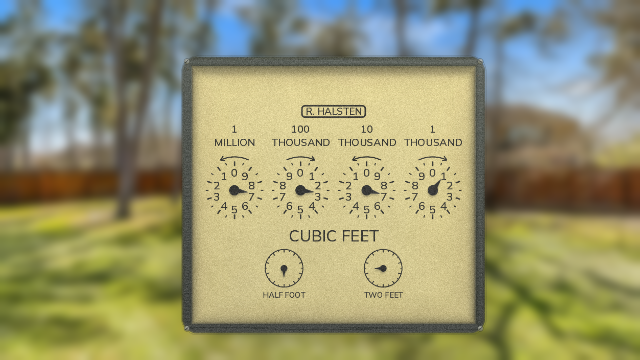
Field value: ft³ 727100
